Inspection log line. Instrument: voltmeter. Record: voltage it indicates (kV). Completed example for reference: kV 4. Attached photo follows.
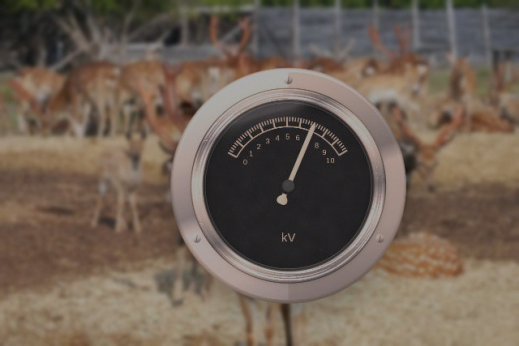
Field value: kV 7
